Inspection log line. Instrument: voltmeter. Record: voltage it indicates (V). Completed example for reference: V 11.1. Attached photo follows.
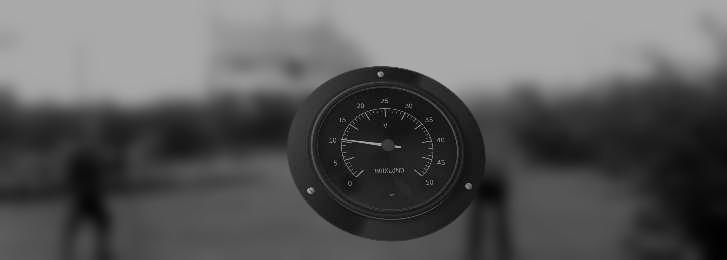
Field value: V 10
